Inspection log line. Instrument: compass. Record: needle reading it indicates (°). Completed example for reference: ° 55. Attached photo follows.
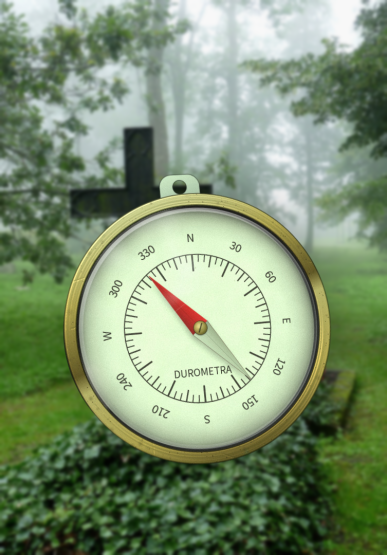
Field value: ° 320
